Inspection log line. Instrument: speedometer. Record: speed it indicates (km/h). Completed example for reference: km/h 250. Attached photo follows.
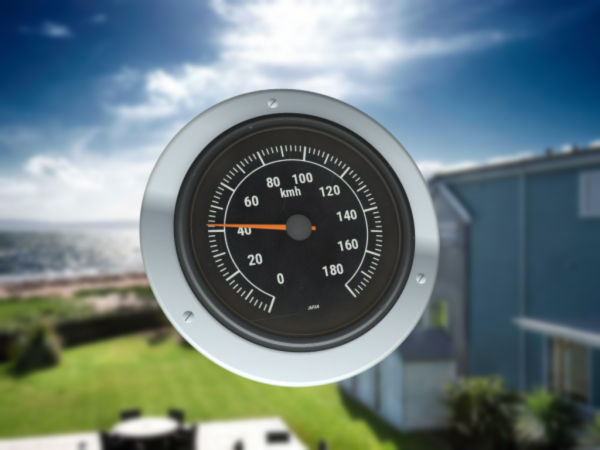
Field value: km/h 42
